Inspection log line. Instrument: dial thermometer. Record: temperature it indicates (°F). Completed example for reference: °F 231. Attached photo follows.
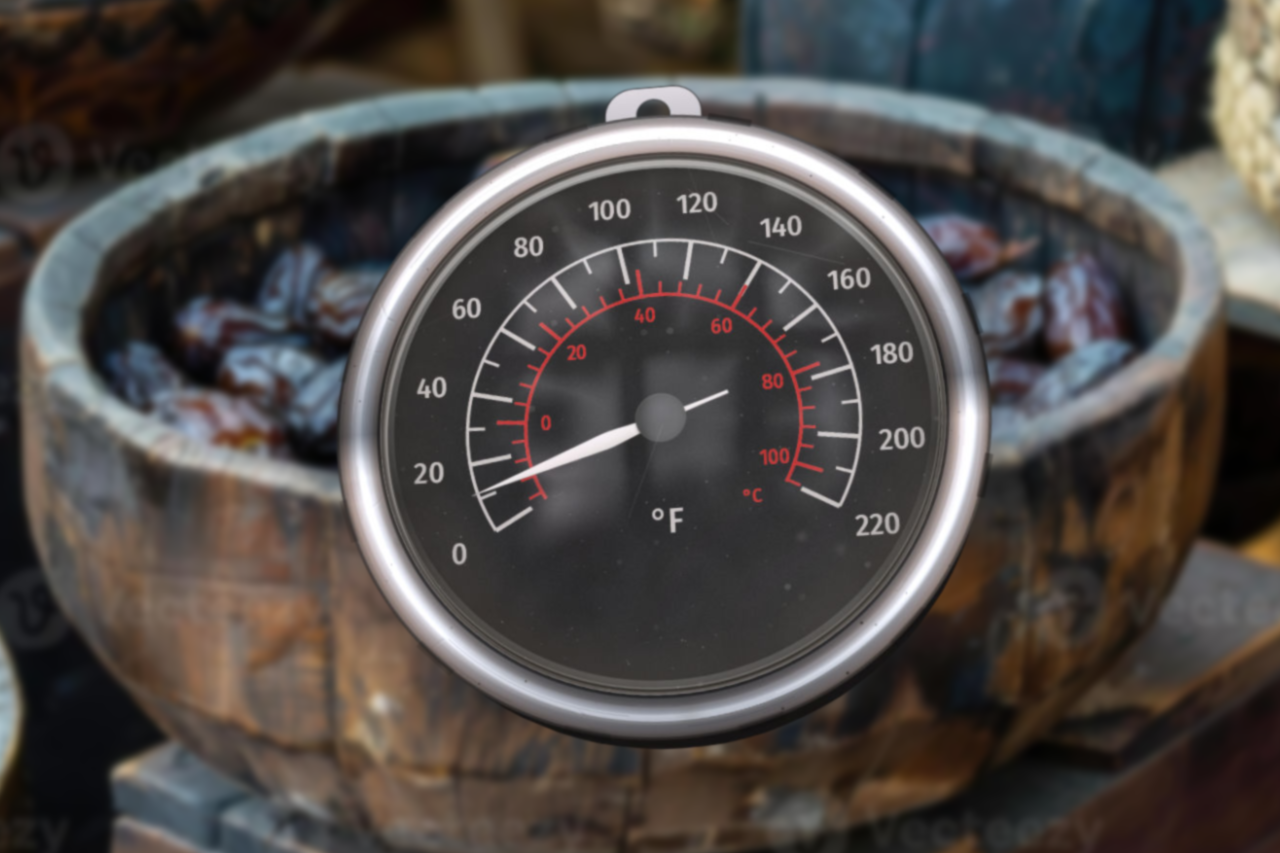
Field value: °F 10
